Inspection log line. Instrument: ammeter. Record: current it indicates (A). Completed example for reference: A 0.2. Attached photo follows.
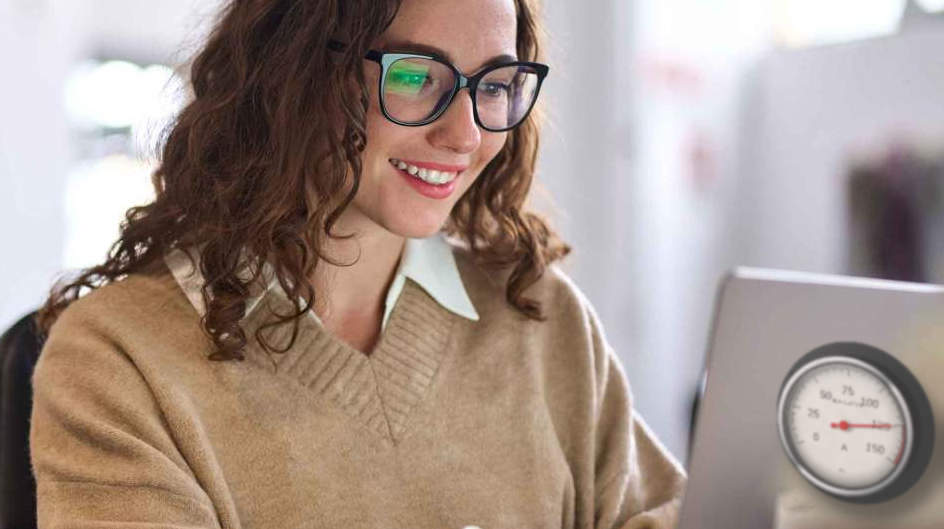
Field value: A 125
